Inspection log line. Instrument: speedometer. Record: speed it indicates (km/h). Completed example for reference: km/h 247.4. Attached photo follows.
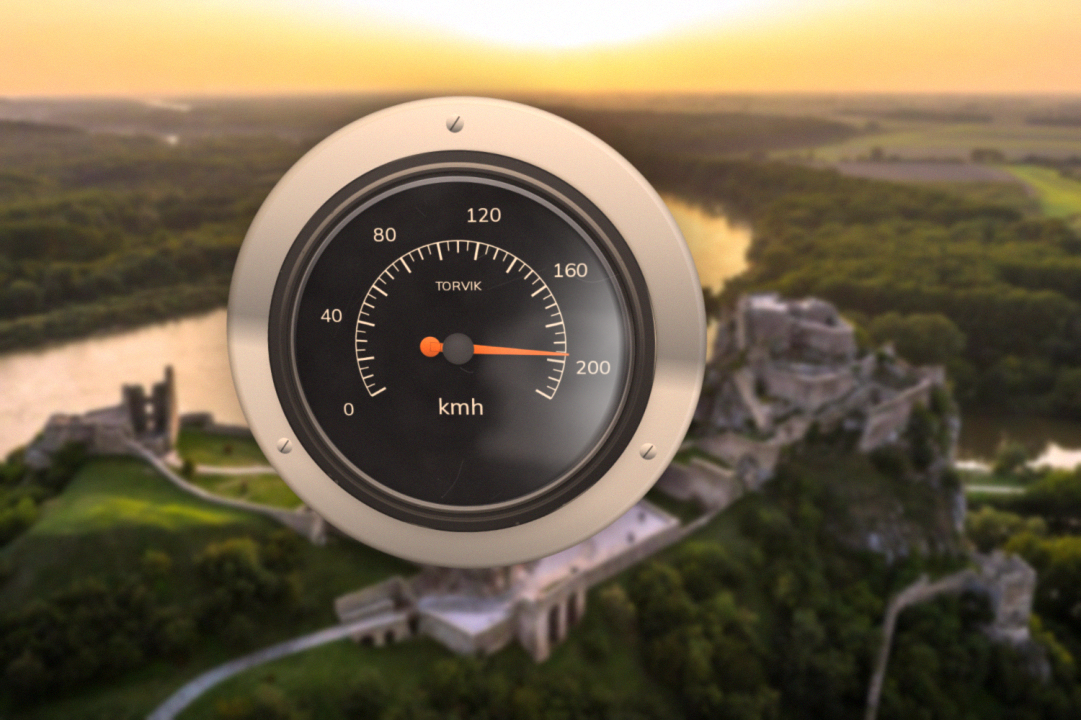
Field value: km/h 195
